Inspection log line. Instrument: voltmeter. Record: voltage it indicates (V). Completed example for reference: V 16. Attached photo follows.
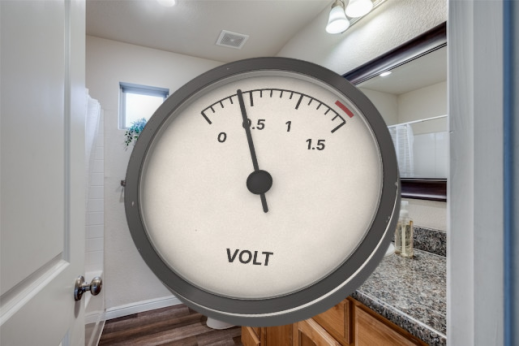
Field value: V 0.4
